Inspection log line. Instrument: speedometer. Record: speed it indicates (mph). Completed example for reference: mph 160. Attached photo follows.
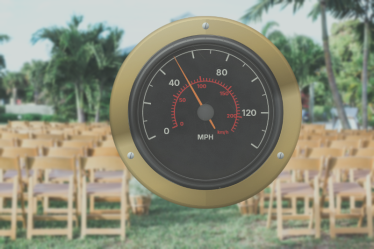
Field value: mph 50
